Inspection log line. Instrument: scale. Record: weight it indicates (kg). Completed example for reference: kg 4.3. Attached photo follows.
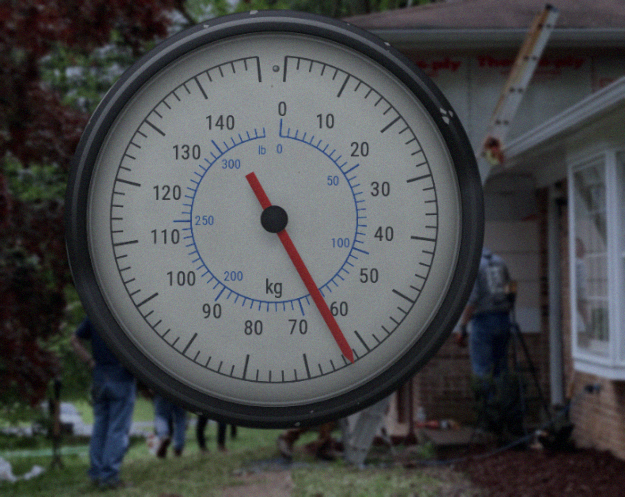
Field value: kg 63
